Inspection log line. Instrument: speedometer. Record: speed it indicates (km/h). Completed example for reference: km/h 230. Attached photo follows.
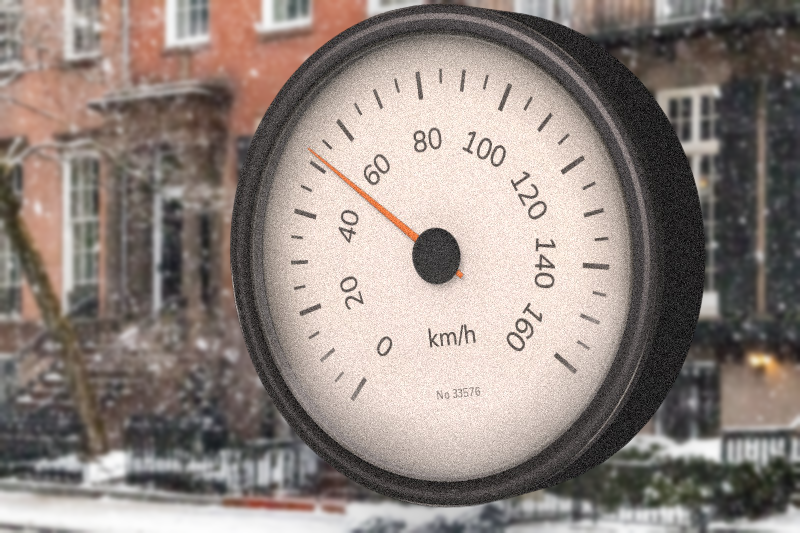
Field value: km/h 52.5
